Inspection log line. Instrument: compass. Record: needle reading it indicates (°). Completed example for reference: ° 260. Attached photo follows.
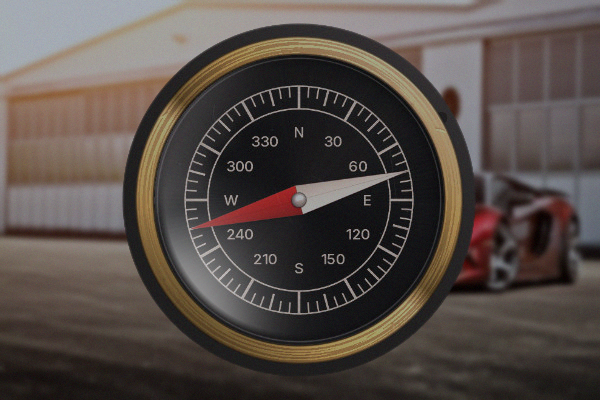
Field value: ° 255
